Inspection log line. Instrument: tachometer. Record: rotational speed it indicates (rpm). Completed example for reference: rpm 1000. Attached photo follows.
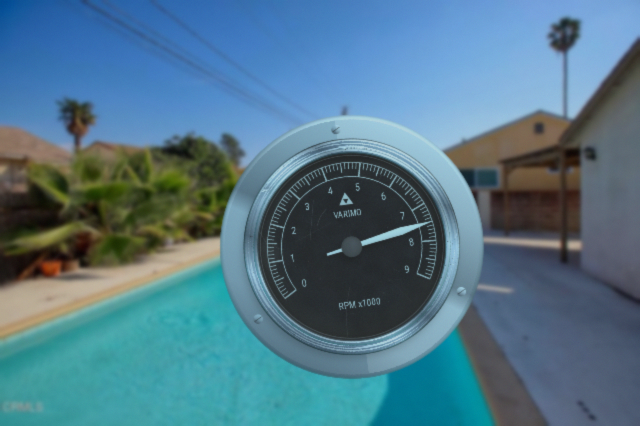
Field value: rpm 7500
